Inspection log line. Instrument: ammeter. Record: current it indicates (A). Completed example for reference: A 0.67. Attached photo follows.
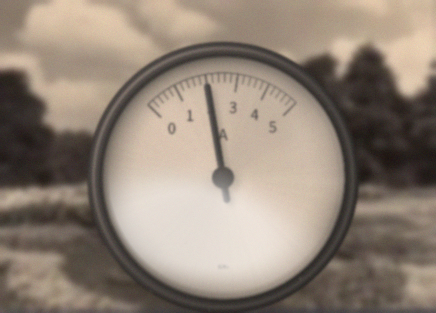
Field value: A 2
